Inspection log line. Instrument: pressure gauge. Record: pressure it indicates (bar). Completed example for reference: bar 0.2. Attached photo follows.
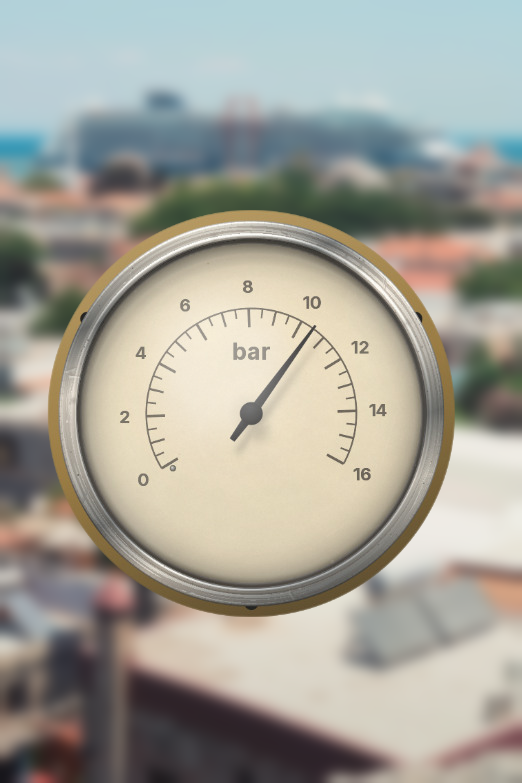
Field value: bar 10.5
